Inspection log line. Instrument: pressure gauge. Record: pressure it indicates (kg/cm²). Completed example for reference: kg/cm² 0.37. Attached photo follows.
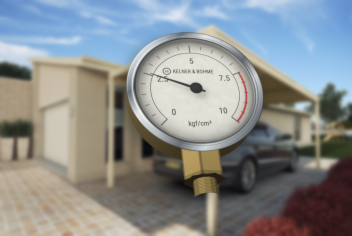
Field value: kg/cm² 2.5
